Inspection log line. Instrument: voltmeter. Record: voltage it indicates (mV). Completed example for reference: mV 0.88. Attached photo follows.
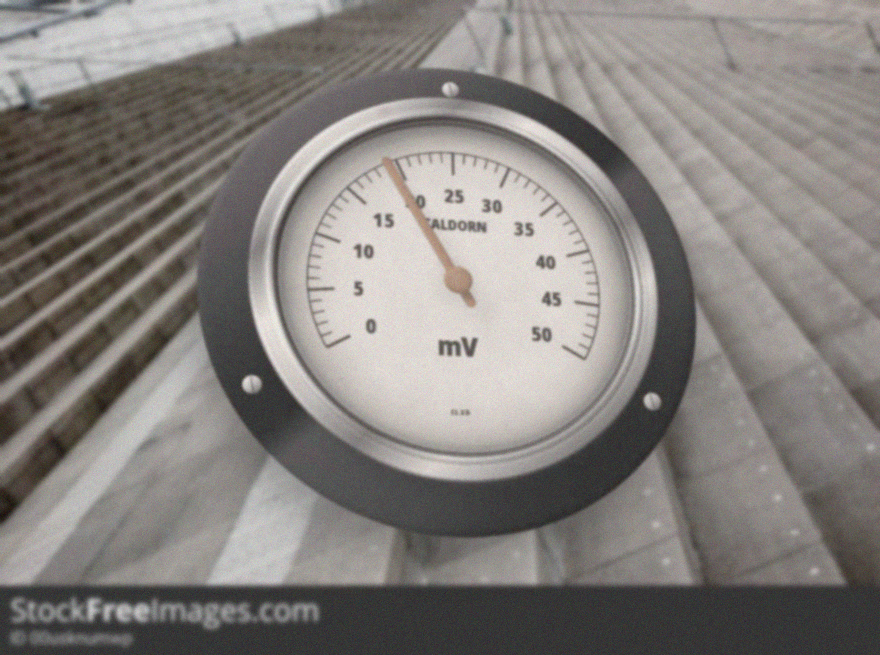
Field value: mV 19
